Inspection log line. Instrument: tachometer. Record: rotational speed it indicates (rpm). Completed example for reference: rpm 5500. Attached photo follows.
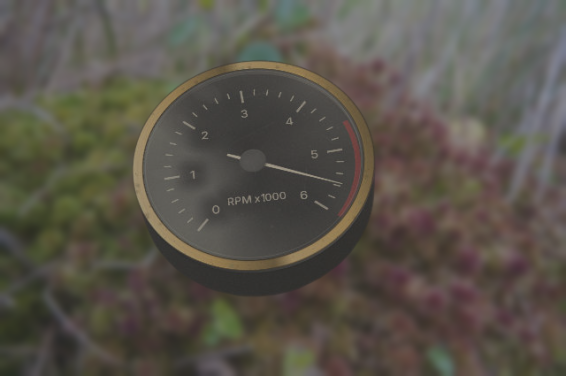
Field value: rpm 5600
